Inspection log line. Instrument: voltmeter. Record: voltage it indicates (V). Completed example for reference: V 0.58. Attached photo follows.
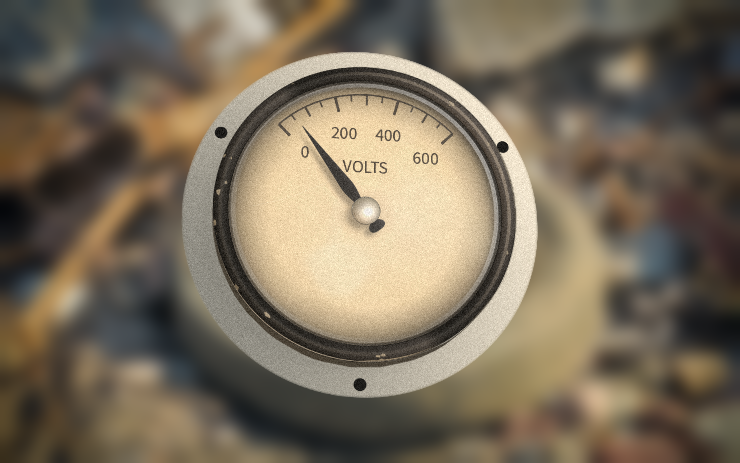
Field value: V 50
